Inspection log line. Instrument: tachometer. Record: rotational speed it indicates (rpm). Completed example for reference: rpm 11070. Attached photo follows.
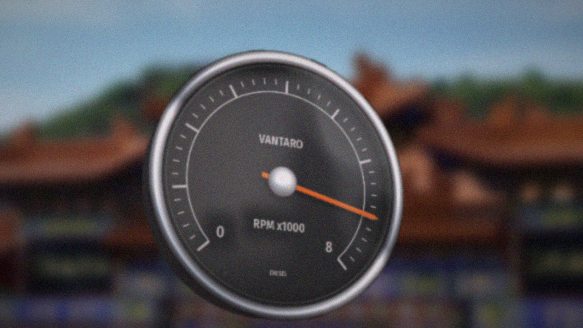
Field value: rpm 7000
